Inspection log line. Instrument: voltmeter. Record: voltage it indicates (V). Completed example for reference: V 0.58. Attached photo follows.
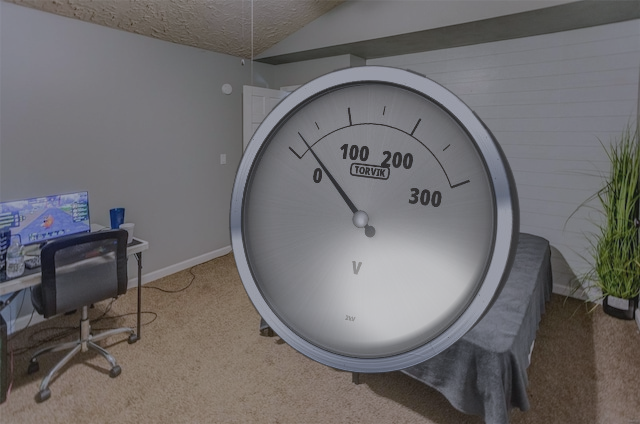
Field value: V 25
